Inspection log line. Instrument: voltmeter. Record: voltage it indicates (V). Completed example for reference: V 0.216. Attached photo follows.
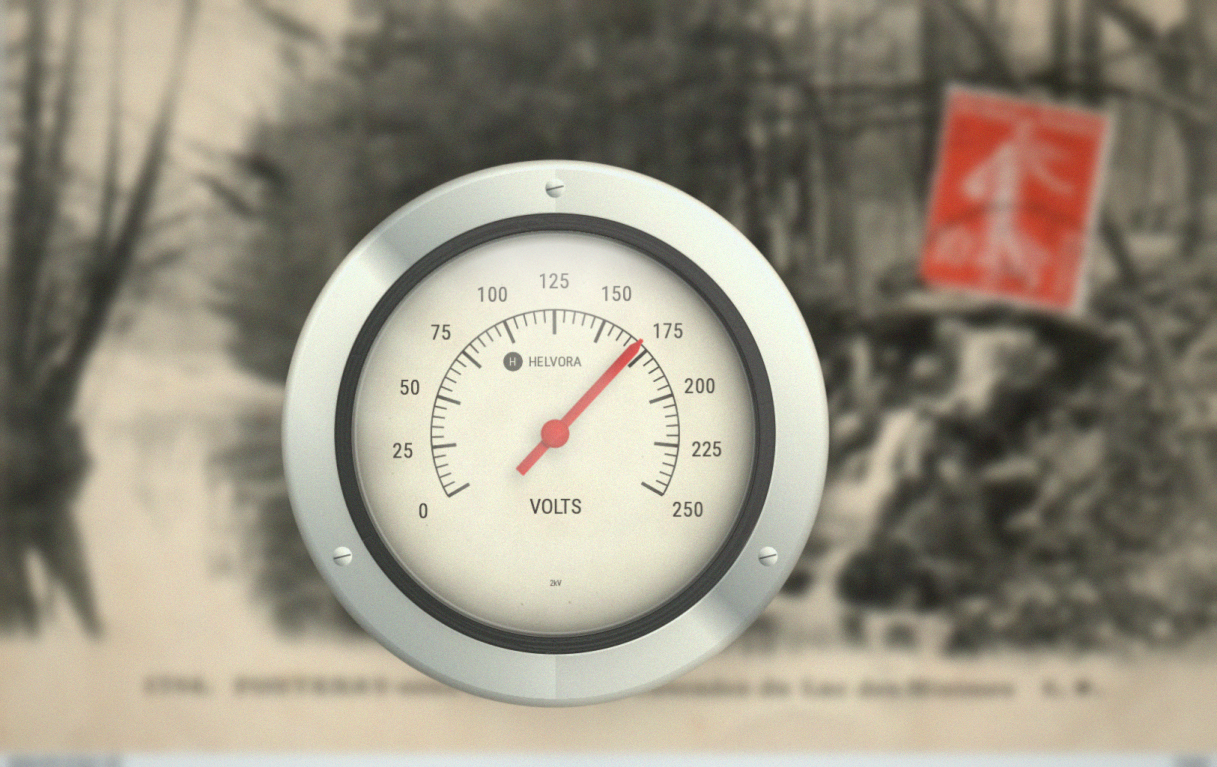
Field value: V 170
